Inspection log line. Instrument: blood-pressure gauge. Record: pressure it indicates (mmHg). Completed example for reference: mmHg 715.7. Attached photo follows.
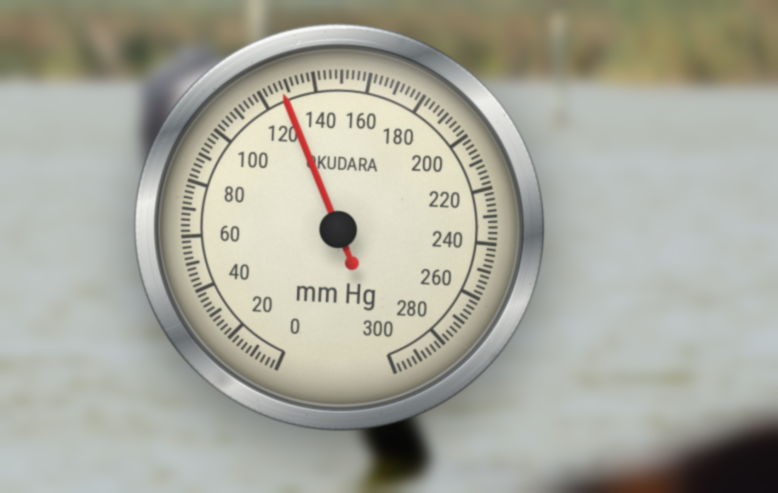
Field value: mmHg 128
